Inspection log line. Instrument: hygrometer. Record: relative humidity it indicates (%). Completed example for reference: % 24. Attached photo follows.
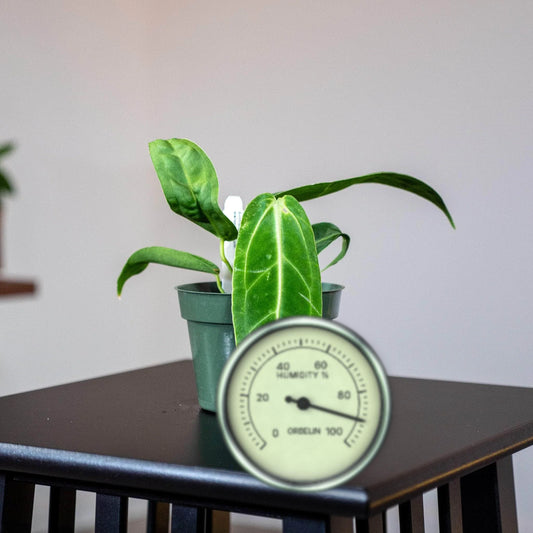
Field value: % 90
